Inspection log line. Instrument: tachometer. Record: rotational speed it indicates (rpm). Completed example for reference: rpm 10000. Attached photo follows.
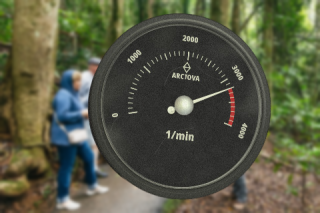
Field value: rpm 3200
